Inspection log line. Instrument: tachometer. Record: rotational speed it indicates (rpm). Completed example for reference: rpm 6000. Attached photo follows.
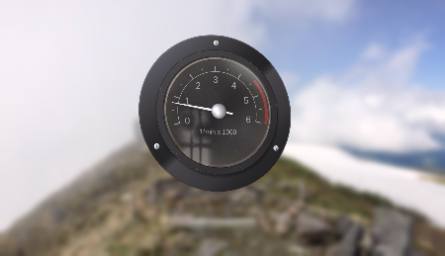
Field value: rpm 750
